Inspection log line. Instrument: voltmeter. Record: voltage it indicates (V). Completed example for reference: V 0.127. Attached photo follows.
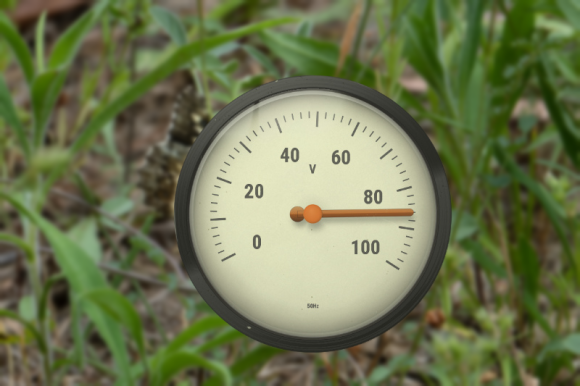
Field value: V 86
